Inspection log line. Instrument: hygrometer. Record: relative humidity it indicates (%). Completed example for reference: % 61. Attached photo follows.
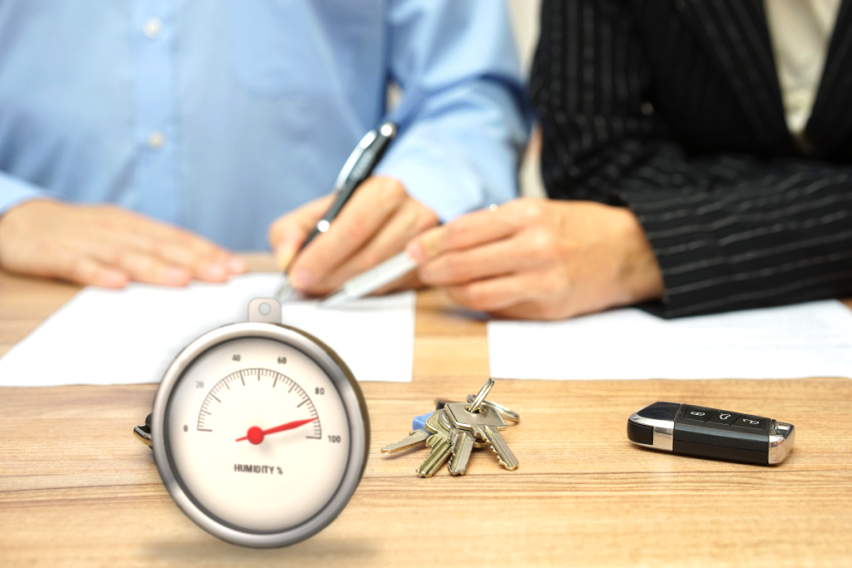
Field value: % 90
